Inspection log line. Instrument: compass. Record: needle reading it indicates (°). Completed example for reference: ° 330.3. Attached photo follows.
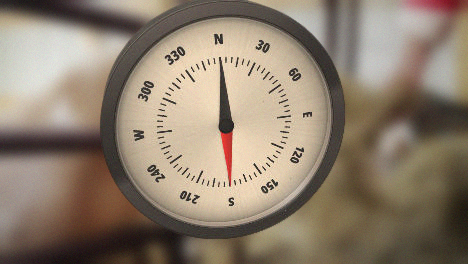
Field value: ° 180
